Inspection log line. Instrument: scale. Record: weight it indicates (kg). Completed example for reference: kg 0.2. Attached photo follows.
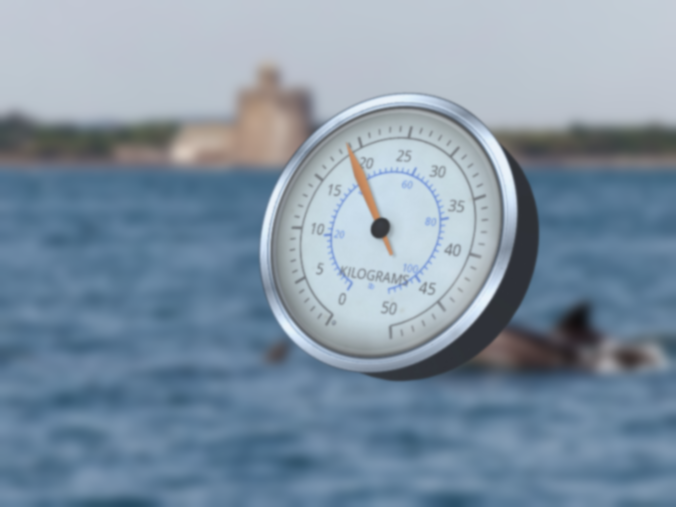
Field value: kg 19
